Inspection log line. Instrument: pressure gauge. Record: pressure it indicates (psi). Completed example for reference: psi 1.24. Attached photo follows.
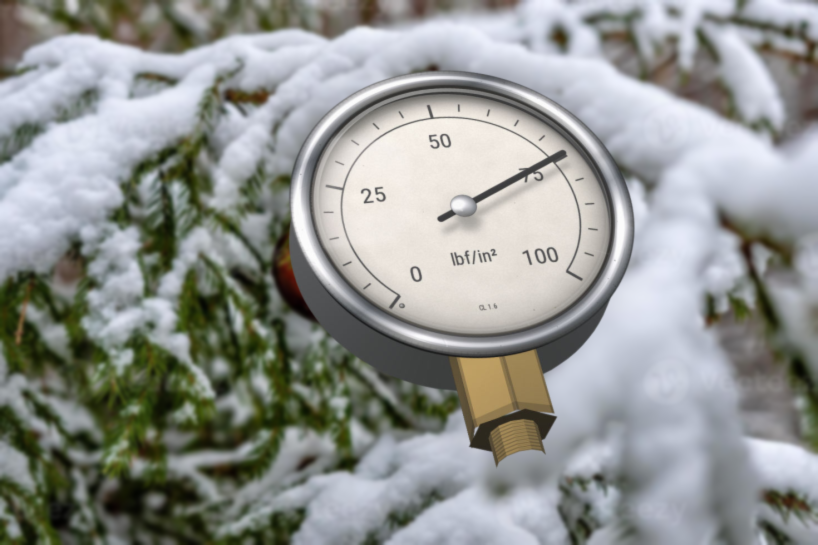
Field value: psi 75
